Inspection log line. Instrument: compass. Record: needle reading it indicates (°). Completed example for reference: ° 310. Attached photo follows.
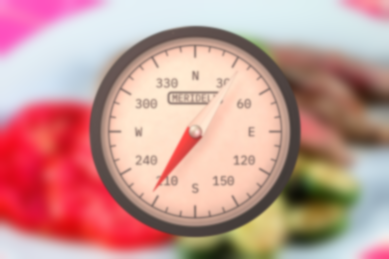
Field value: ° 215
